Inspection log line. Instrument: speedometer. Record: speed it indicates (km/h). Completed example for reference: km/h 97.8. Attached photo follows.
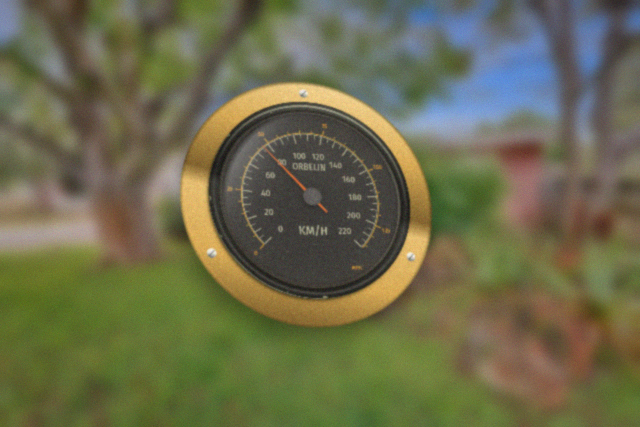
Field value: km/h 75
